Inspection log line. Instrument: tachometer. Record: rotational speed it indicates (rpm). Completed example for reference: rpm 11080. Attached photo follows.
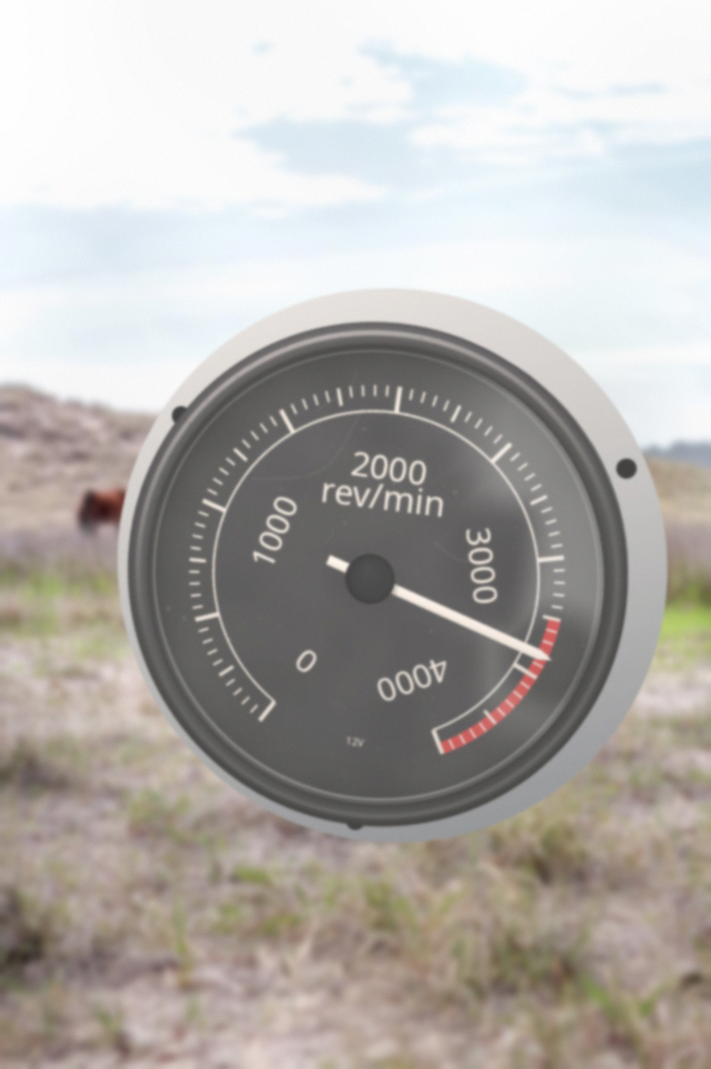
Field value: rpm 3400
